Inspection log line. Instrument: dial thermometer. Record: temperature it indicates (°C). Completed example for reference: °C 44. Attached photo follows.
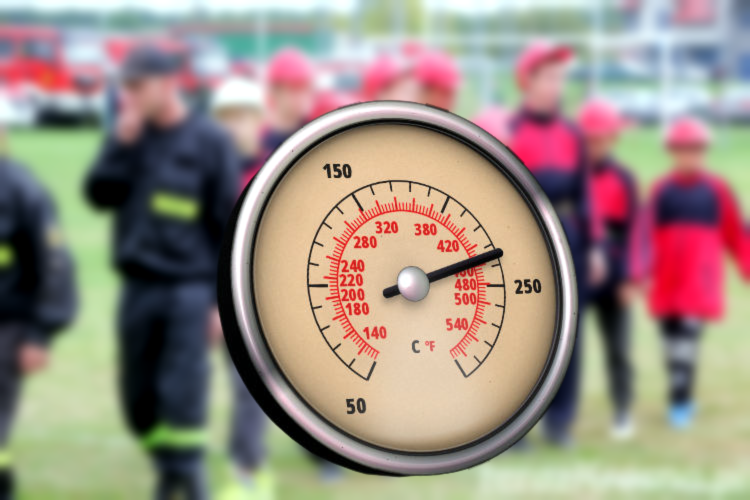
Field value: °C 235
